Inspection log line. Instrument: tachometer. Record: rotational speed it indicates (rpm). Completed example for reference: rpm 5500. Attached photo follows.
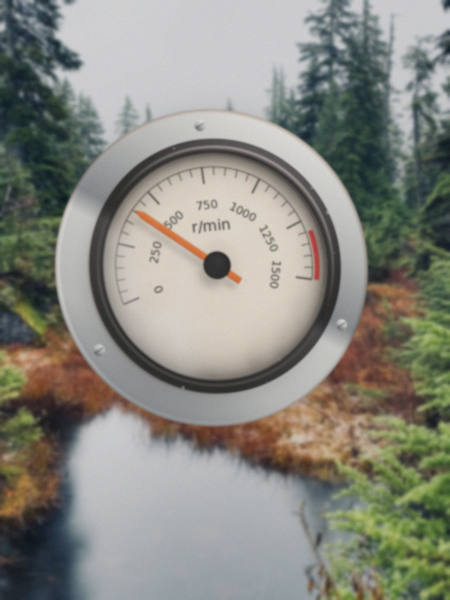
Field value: rpm 400
